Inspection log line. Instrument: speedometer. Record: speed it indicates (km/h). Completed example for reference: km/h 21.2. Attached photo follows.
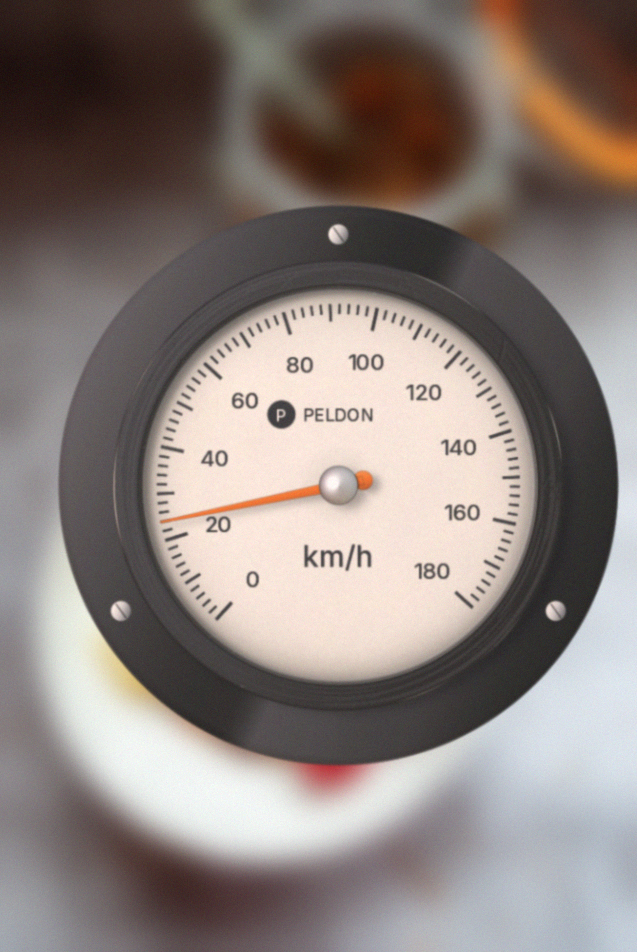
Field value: km/h 24
